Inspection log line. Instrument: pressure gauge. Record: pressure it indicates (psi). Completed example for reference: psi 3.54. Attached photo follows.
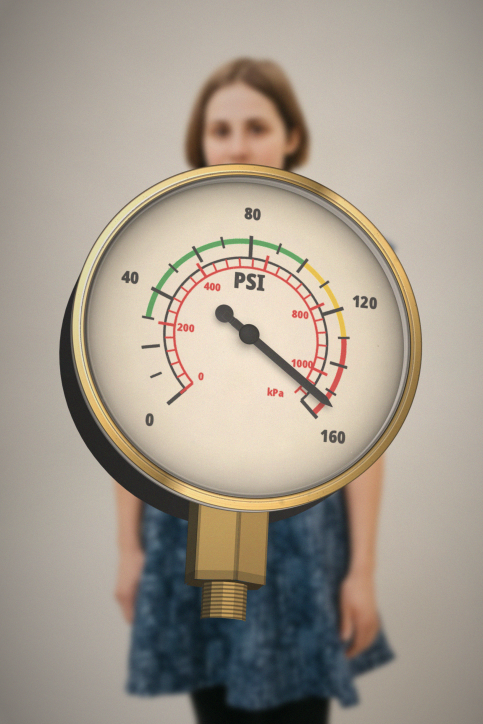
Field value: psi 155
